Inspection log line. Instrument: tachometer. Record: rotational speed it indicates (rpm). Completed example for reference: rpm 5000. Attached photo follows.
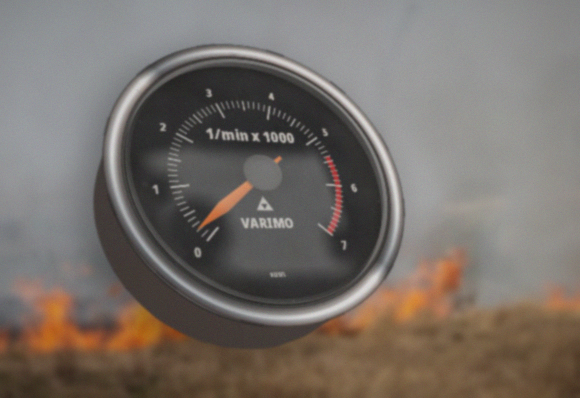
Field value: rpm 200
